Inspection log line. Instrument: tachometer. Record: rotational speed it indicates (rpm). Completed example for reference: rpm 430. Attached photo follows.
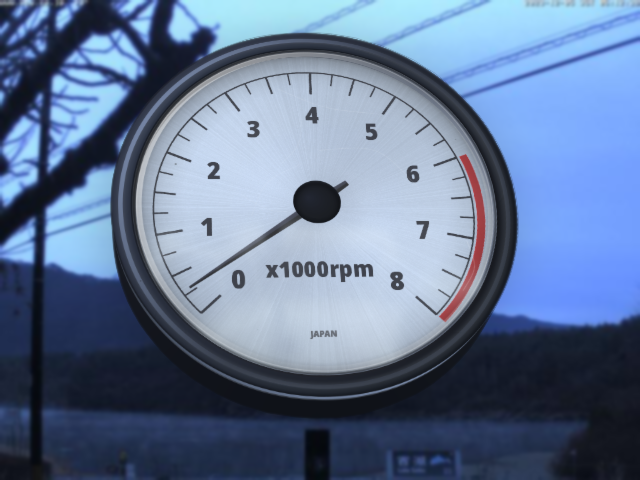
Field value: rpm 250
